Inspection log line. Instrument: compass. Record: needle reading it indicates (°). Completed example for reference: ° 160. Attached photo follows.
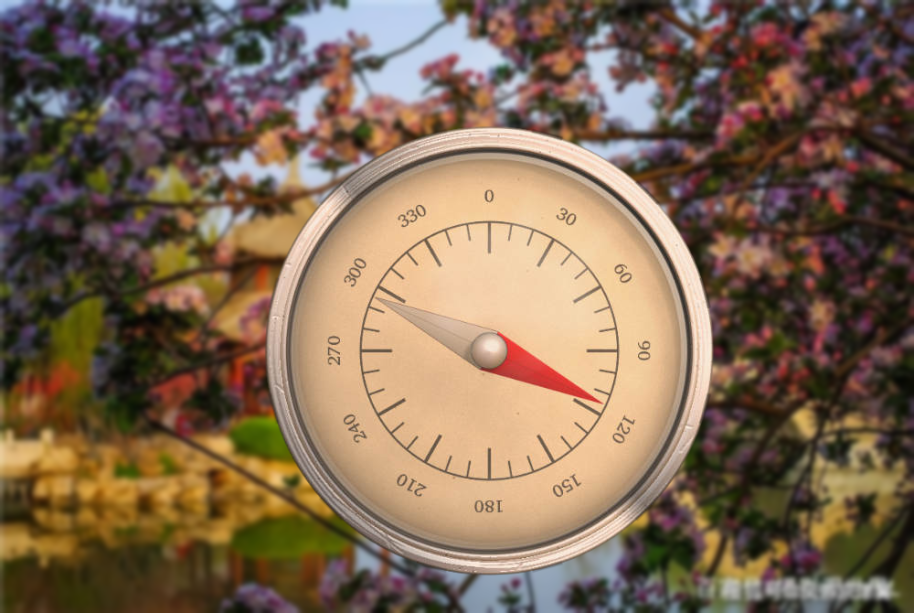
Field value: ° 115
